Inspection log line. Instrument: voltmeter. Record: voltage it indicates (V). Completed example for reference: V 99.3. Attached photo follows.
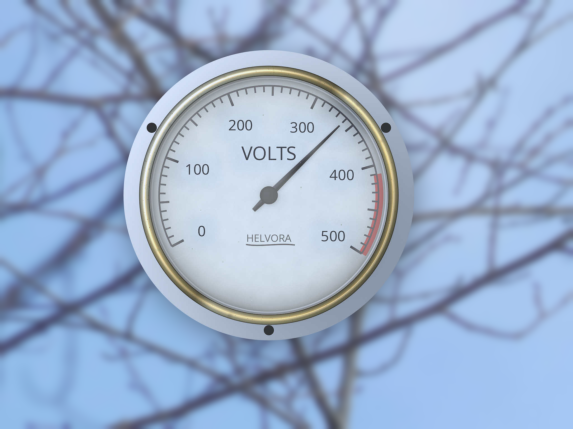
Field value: V 340
